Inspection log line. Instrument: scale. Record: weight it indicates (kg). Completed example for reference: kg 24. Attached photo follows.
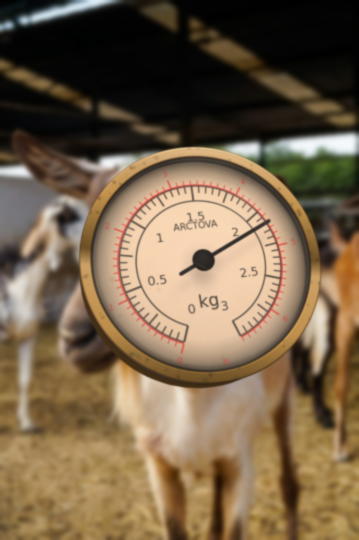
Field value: kg 2.1
